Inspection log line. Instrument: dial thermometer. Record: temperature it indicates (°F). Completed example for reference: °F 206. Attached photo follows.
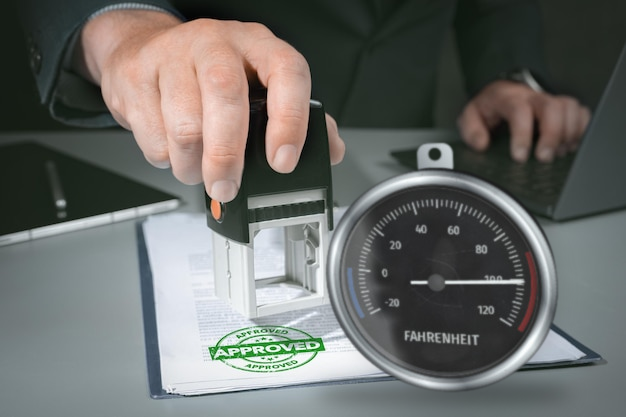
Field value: °F 100
